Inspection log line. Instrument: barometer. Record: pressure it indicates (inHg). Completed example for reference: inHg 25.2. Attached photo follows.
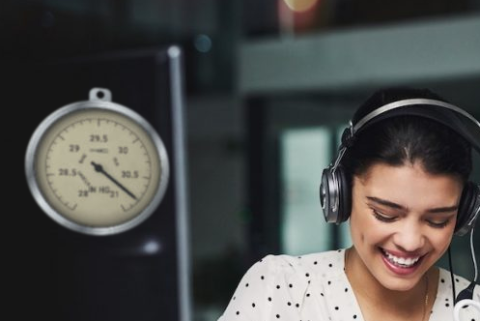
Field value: inHg 30.8
